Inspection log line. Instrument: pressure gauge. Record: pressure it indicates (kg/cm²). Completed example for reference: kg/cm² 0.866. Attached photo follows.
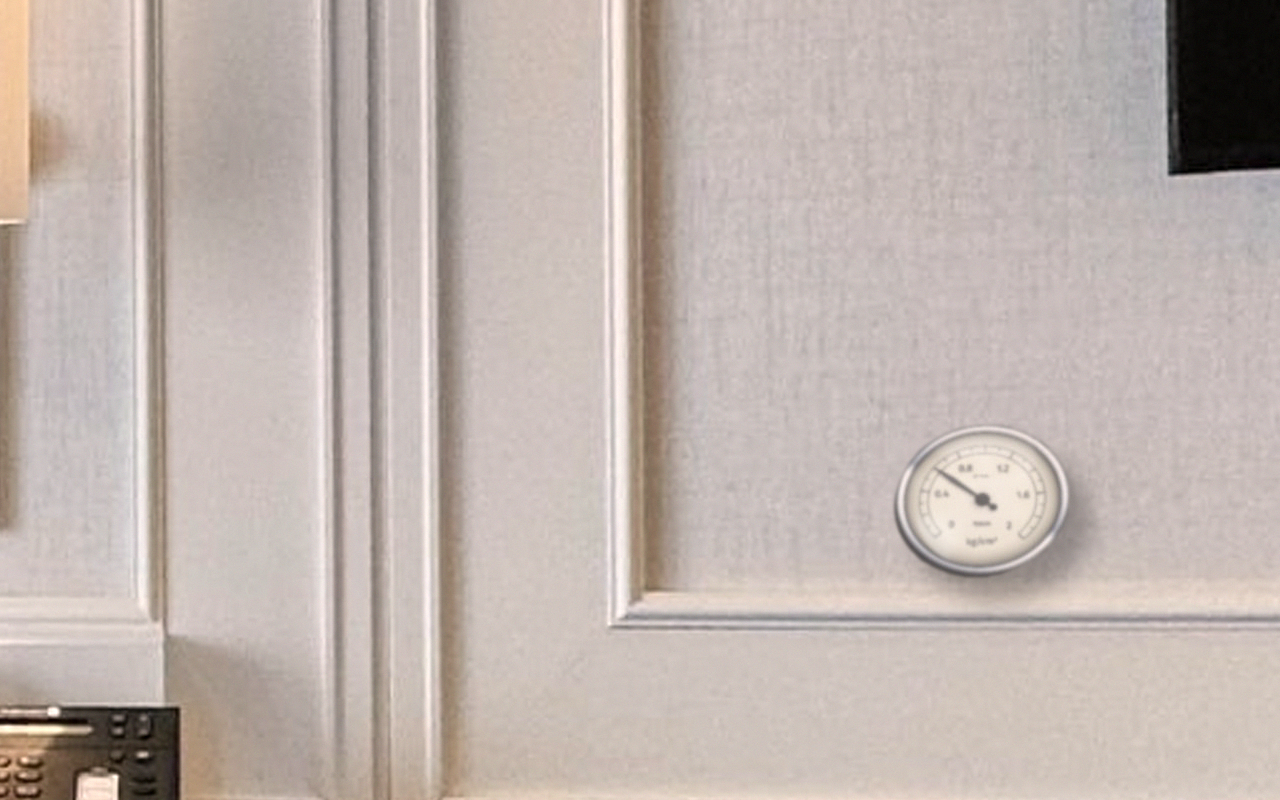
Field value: kg/cm² 0.6
